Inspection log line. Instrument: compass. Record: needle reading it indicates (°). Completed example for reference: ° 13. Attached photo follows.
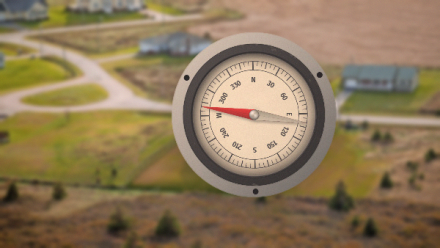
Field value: ° 280
